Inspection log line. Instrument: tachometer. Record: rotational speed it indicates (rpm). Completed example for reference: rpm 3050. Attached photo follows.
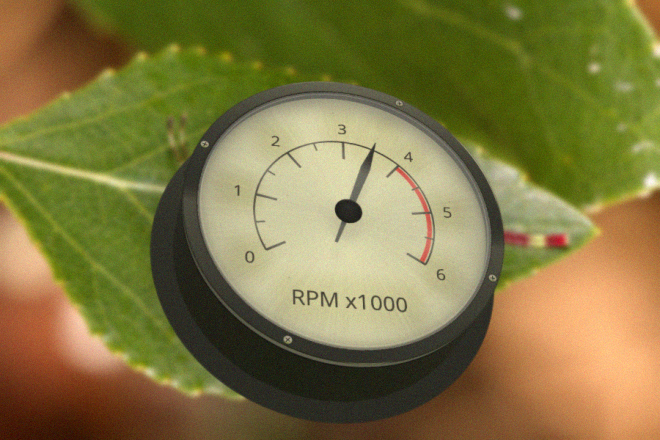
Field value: rpm 3500
